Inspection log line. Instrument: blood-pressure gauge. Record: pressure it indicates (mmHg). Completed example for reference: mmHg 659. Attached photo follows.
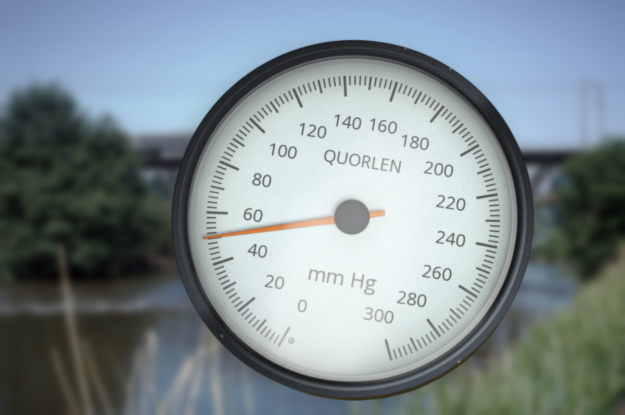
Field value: mmHg 50
